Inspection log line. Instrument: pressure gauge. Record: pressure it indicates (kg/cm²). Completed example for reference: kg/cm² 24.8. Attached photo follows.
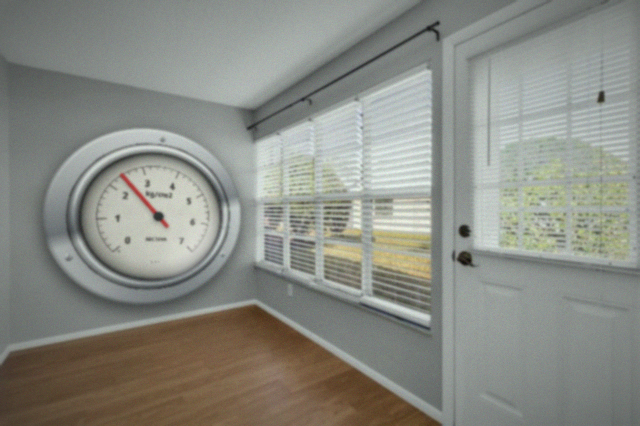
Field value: kg/cm² 2.4
